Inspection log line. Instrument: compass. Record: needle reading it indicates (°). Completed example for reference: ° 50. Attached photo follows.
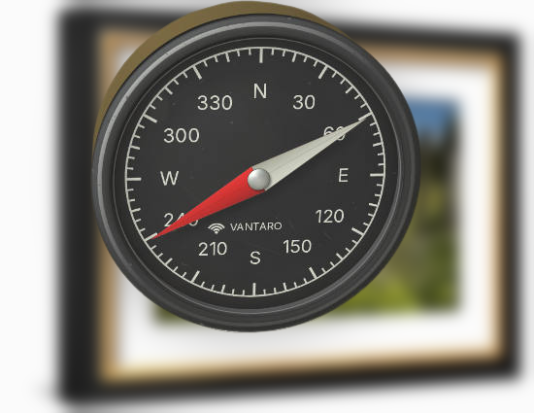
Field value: ° 240
